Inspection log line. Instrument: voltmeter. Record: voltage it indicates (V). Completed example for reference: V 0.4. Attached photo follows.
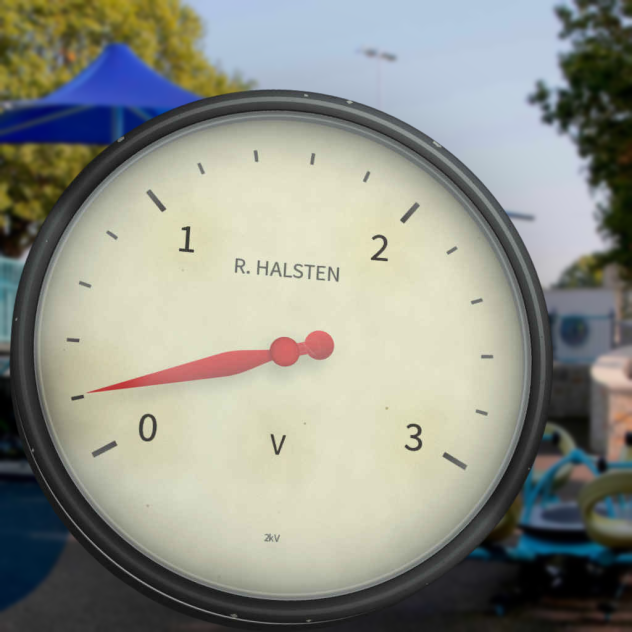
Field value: V 0.2
